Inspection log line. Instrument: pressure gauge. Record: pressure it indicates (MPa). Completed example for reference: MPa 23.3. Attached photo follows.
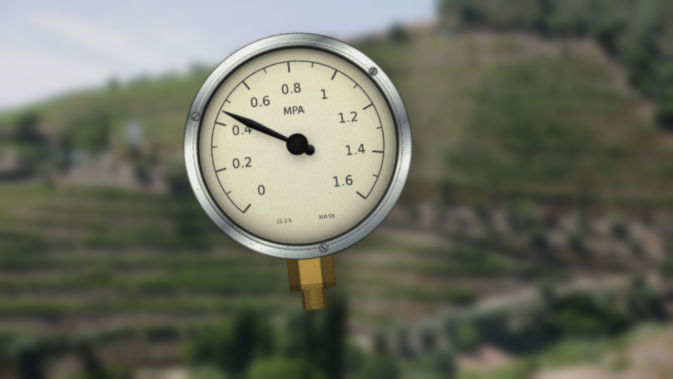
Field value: MPa 0.45
